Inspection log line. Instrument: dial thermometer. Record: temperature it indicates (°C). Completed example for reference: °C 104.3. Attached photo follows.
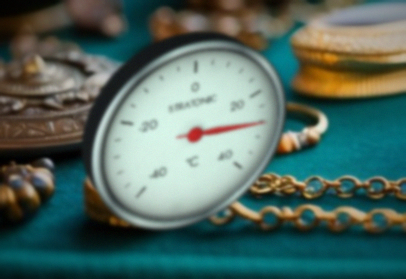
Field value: °C 28
